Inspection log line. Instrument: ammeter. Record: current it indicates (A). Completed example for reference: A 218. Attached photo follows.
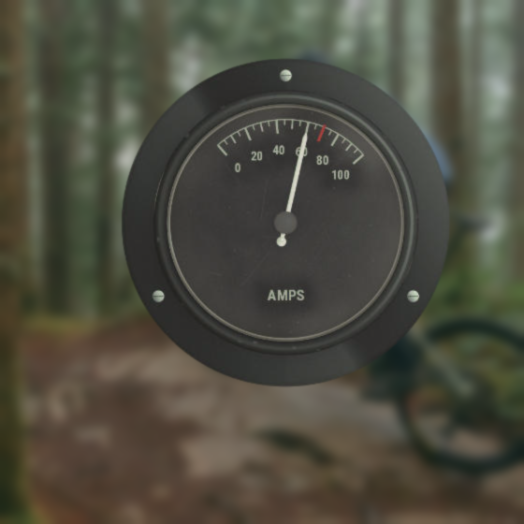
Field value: A 60
